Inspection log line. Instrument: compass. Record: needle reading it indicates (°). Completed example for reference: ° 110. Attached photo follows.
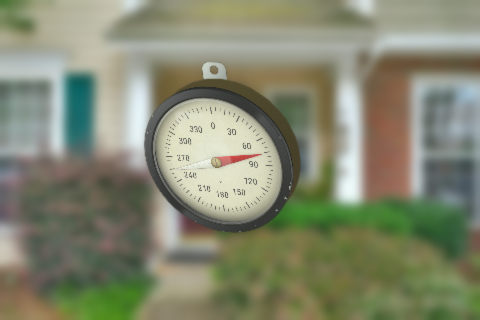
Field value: ° 75
